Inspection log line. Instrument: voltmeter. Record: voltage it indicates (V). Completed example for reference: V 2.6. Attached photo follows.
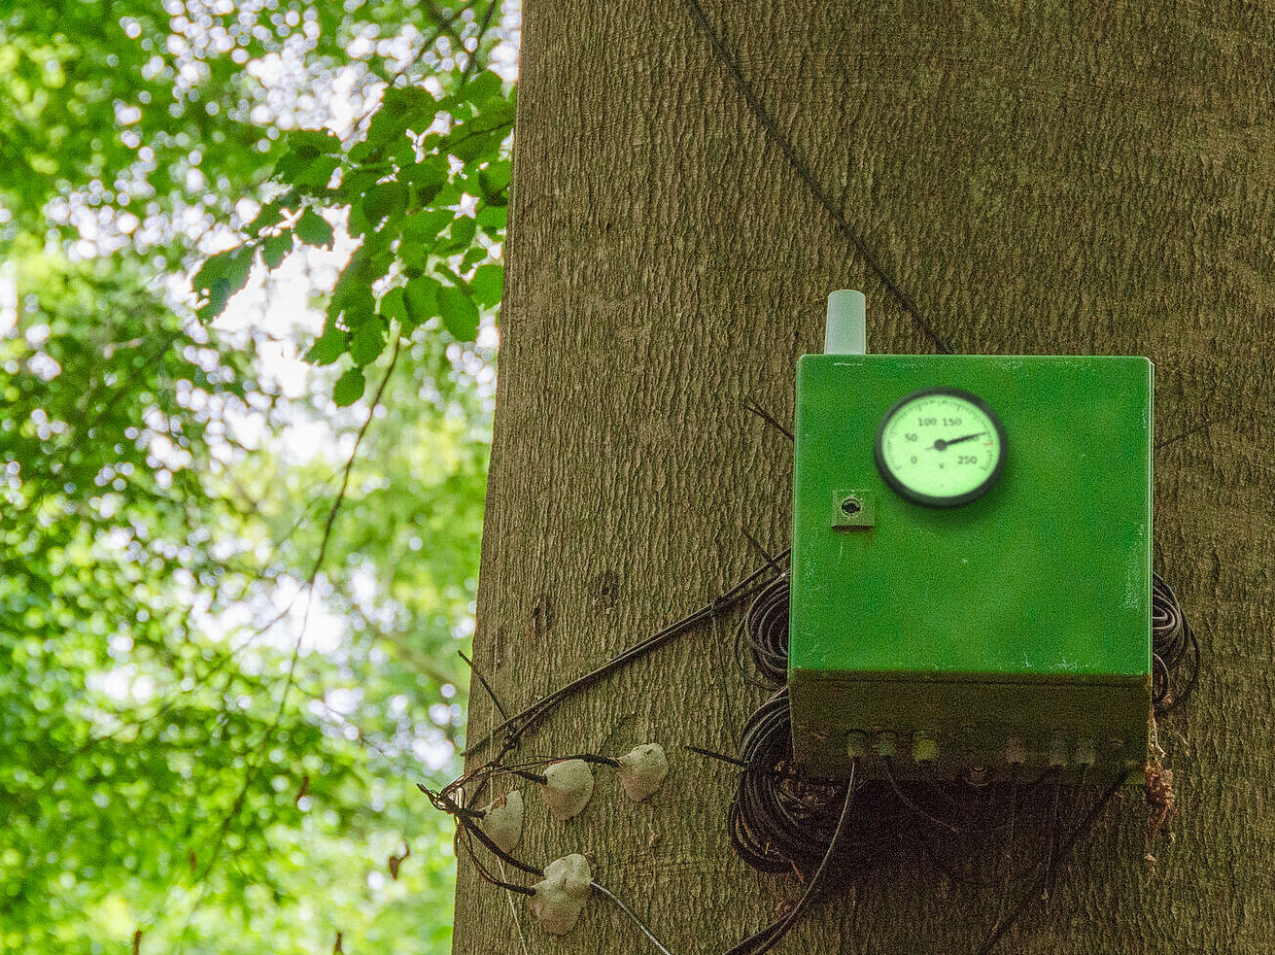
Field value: V 200
